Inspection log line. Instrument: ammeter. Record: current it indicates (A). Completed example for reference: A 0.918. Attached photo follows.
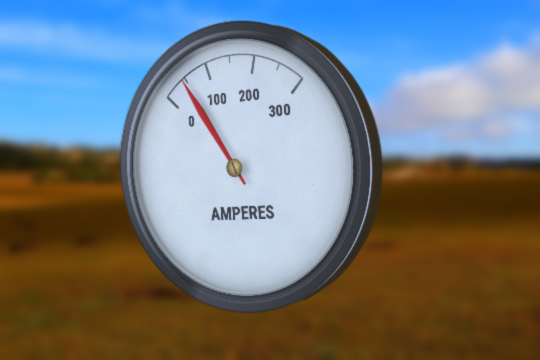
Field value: A 50
